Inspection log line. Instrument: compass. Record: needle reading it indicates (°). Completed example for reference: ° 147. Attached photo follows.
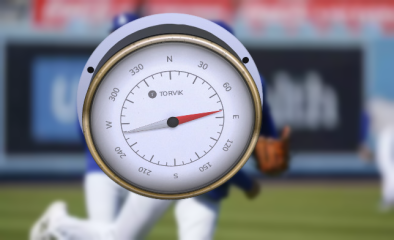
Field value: ° 80
